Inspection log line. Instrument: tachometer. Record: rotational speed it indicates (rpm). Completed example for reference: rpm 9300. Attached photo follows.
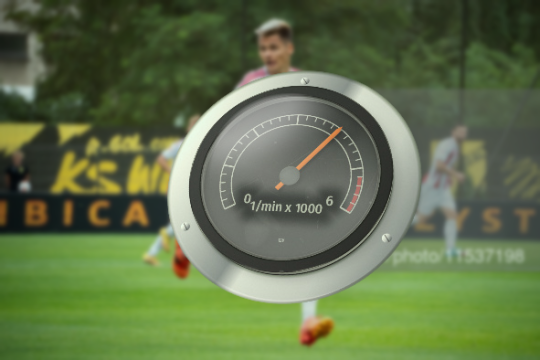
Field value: rpm 4000
